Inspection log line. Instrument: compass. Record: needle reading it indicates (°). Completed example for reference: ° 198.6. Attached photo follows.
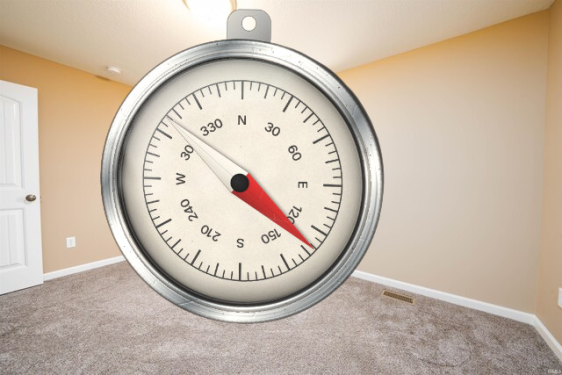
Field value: ° 130
